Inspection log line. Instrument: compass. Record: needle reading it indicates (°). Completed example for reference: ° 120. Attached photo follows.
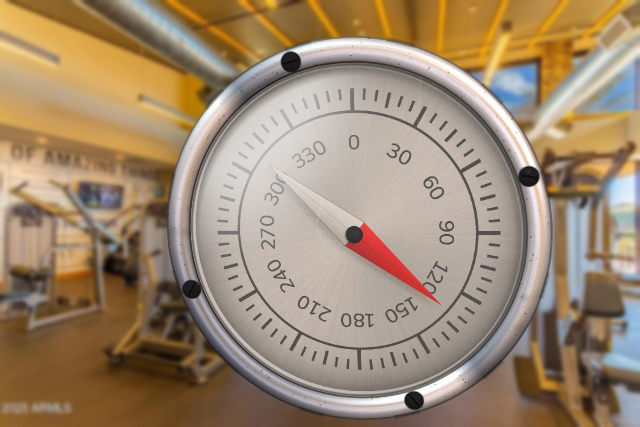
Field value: ° 130
